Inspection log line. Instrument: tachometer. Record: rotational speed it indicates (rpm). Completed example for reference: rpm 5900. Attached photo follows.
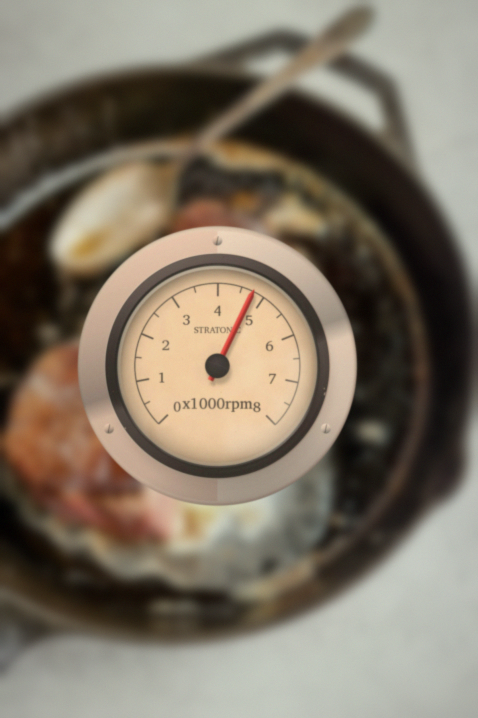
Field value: rpm 4750
